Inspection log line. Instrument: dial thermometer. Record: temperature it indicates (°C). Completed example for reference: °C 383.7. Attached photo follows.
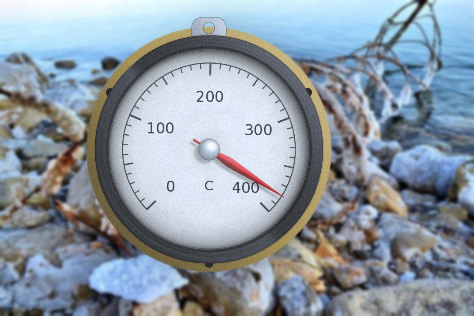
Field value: °C 380
